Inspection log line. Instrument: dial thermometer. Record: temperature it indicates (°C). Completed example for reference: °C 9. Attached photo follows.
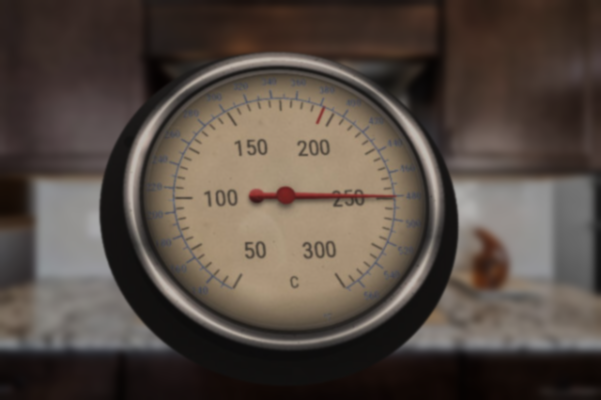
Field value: °C 250
